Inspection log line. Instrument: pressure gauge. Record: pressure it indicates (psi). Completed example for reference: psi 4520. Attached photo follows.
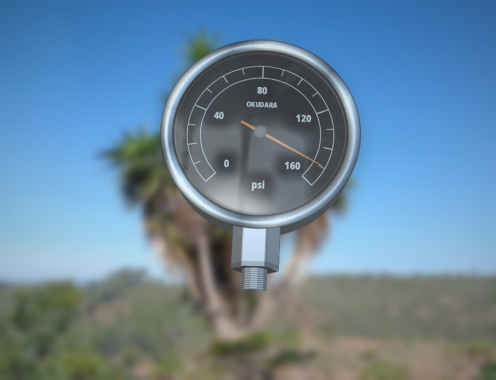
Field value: psi 150
